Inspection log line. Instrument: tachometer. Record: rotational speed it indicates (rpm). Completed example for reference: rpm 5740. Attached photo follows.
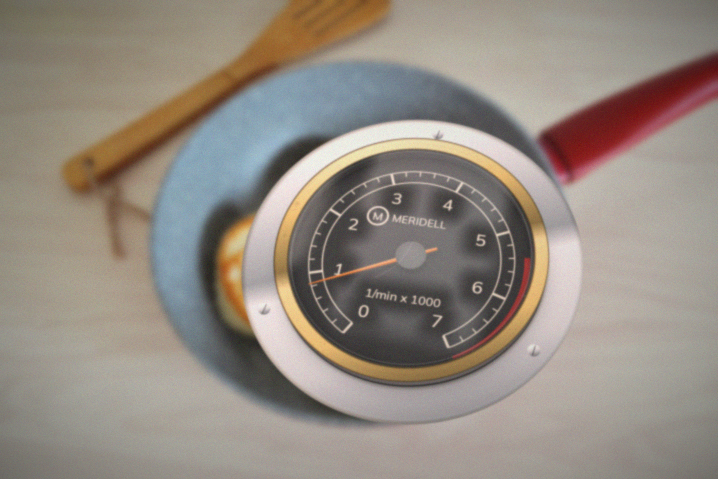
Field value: rpm 800
